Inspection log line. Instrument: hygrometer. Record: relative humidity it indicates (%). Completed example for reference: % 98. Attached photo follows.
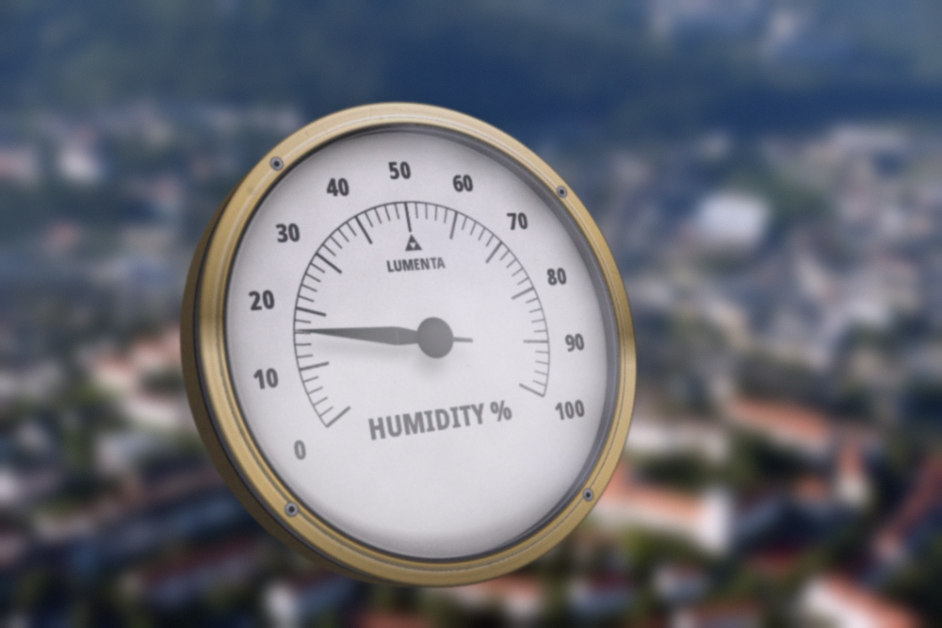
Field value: % 16
